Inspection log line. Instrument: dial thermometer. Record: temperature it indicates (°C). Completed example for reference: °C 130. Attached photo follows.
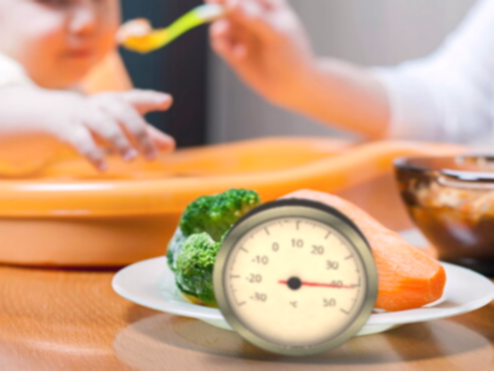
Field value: °C 40
